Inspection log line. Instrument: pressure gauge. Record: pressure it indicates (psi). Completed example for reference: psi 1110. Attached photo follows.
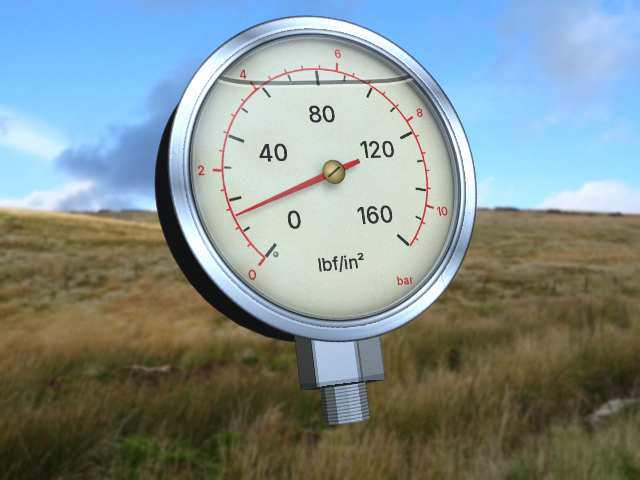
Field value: psi 15
